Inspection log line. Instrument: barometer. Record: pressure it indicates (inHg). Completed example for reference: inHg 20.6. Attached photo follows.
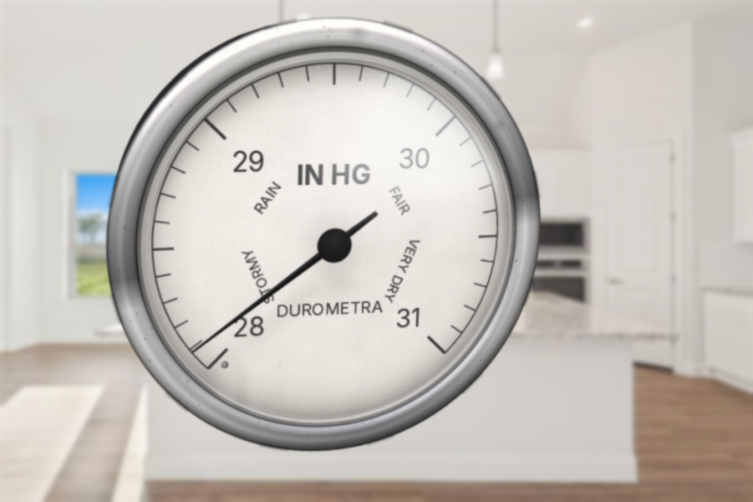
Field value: inHg 28.1
